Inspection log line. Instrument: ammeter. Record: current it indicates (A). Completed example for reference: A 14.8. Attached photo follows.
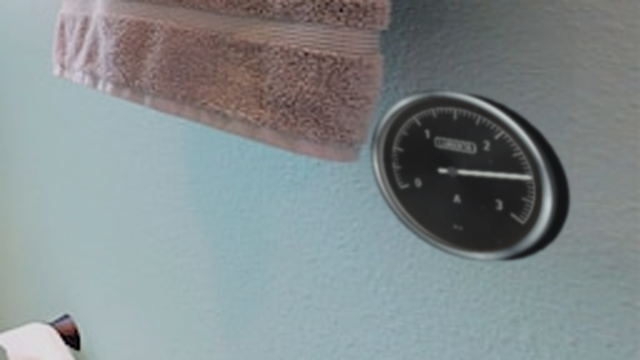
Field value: A 2.5
